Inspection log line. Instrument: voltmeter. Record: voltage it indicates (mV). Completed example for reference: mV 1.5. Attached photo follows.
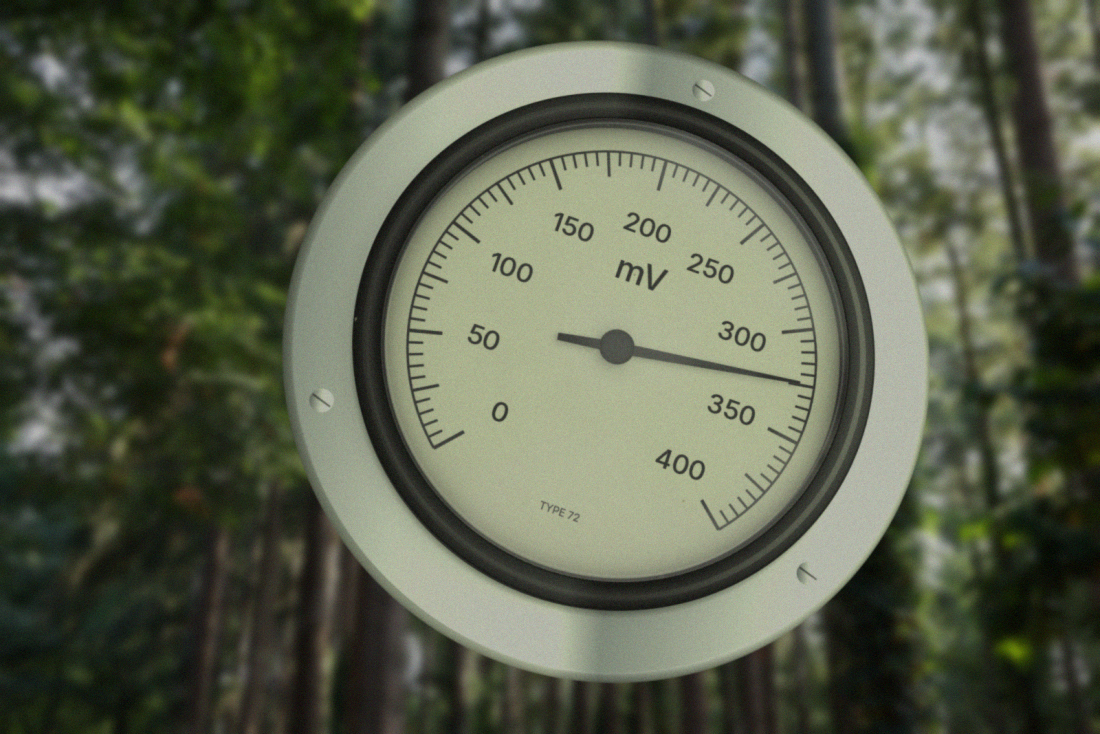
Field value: mV 325
